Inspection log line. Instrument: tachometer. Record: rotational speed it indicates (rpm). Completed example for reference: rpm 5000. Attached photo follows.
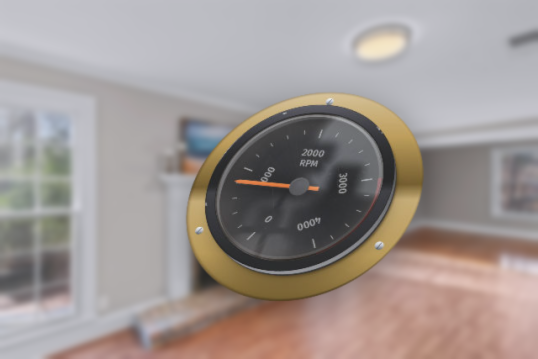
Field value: rpm 800
